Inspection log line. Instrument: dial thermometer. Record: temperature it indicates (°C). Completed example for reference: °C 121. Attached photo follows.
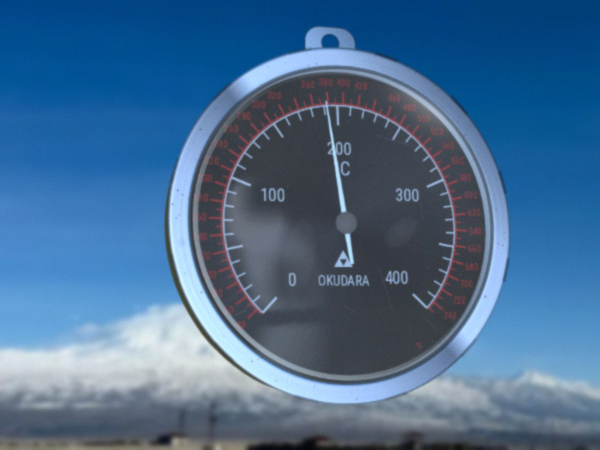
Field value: °C 190
